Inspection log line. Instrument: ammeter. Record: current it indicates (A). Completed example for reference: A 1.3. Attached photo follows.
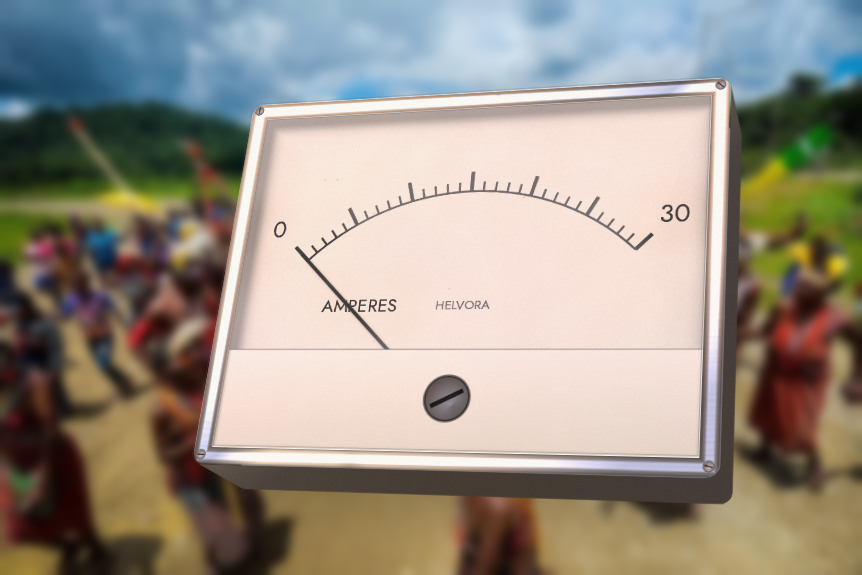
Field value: A 0
